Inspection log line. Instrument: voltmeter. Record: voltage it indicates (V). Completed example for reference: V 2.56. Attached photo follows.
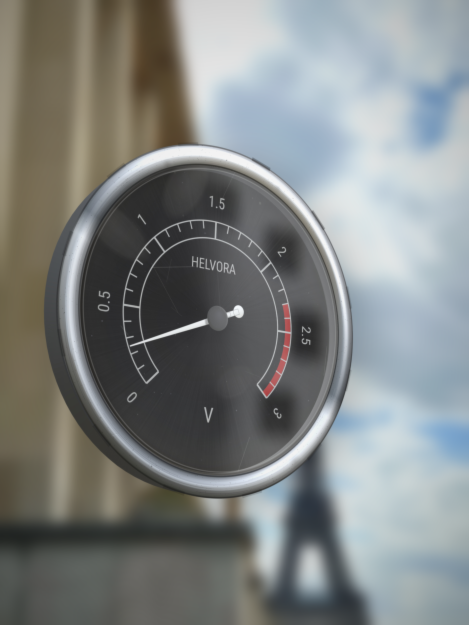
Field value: V 0.25
